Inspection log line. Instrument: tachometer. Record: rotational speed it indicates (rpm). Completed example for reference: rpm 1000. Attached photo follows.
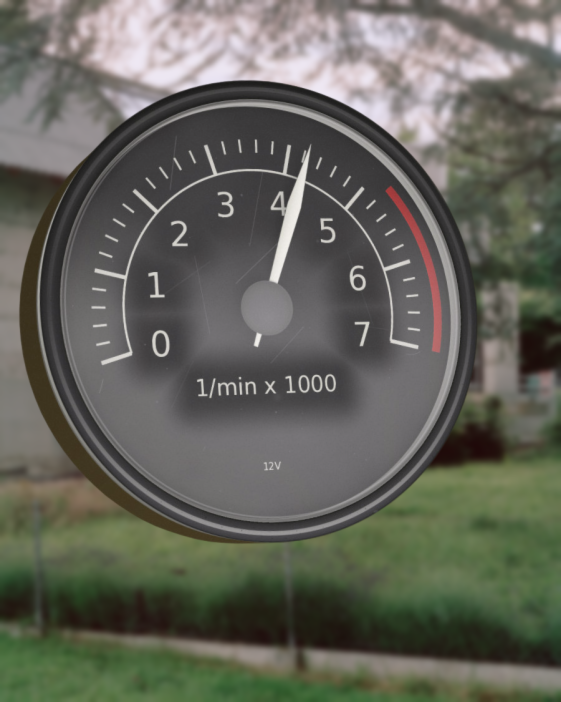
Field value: rpm 4200
